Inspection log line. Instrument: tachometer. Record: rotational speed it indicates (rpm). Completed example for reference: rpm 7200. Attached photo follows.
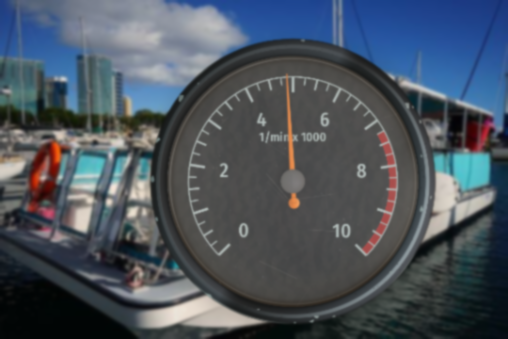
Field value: rpm 4875
